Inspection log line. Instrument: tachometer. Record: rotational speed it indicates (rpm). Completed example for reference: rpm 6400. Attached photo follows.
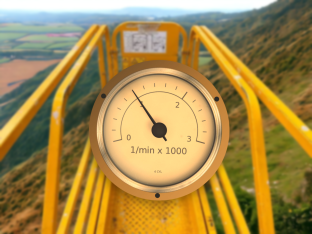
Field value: rpm 1000
